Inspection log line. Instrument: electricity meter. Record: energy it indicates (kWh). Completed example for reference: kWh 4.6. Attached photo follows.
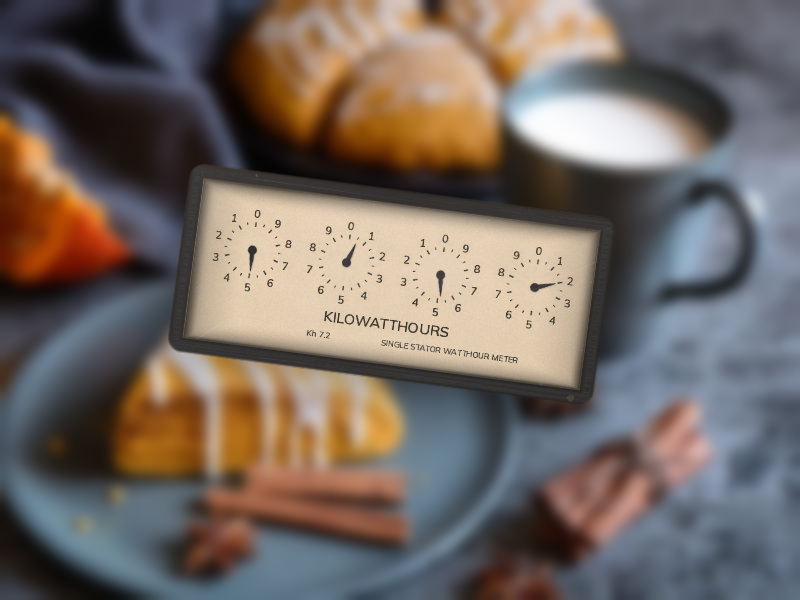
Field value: kWh 5052
